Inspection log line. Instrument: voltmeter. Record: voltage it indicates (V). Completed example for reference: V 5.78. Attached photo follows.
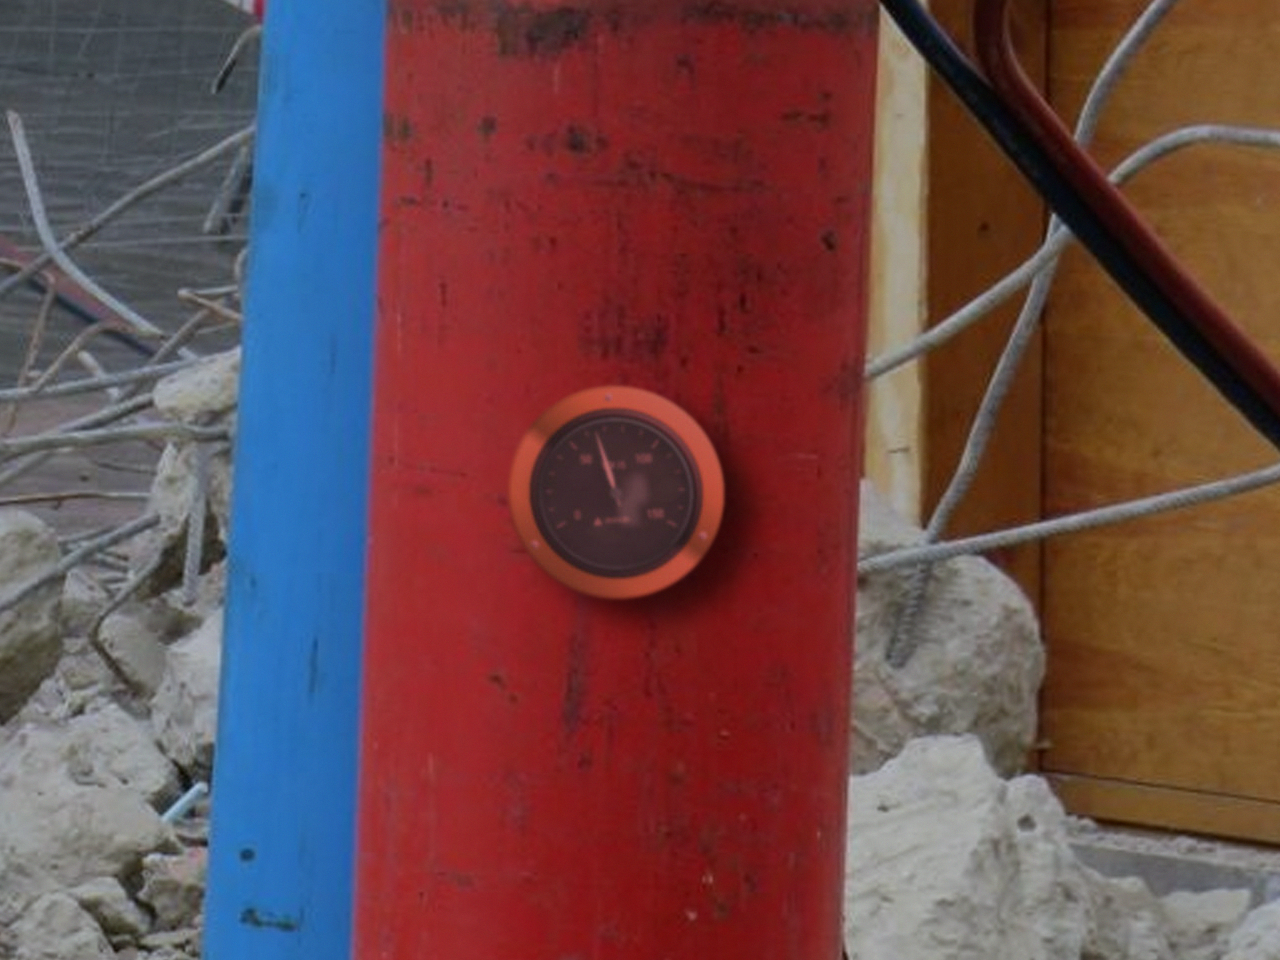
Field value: V 65
